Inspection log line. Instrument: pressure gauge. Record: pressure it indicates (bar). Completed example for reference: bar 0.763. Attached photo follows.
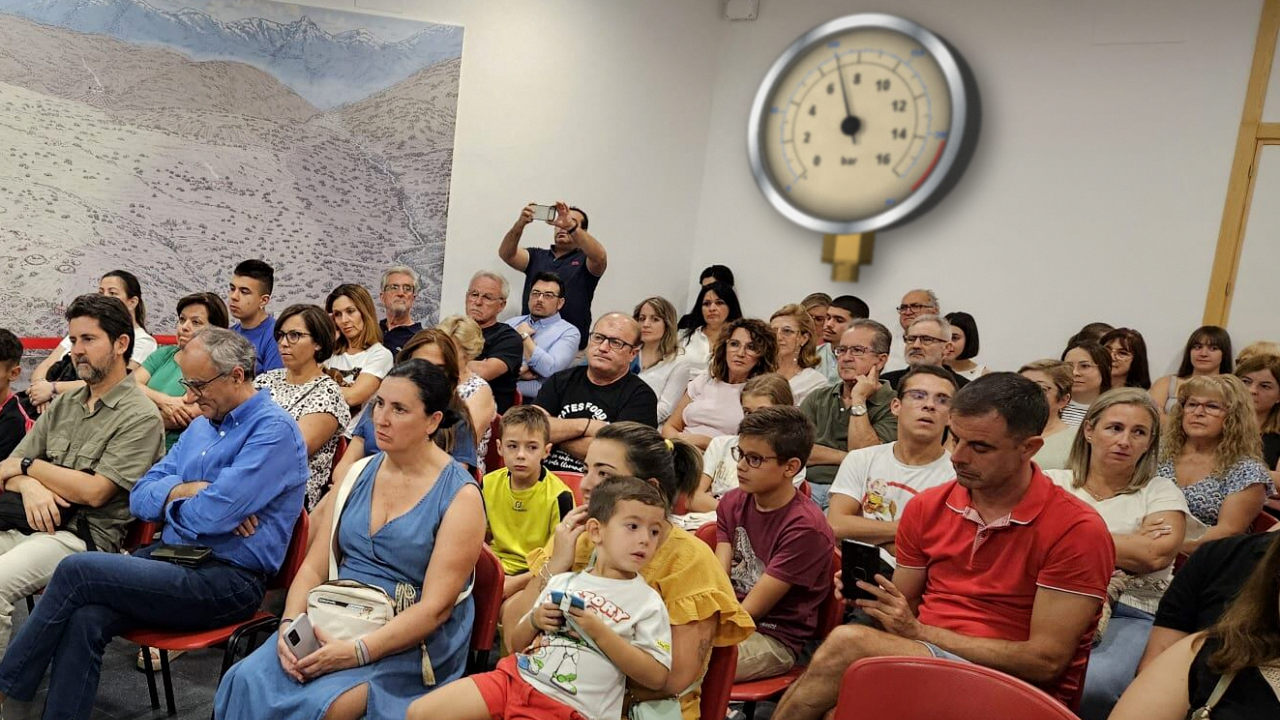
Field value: bar 7
